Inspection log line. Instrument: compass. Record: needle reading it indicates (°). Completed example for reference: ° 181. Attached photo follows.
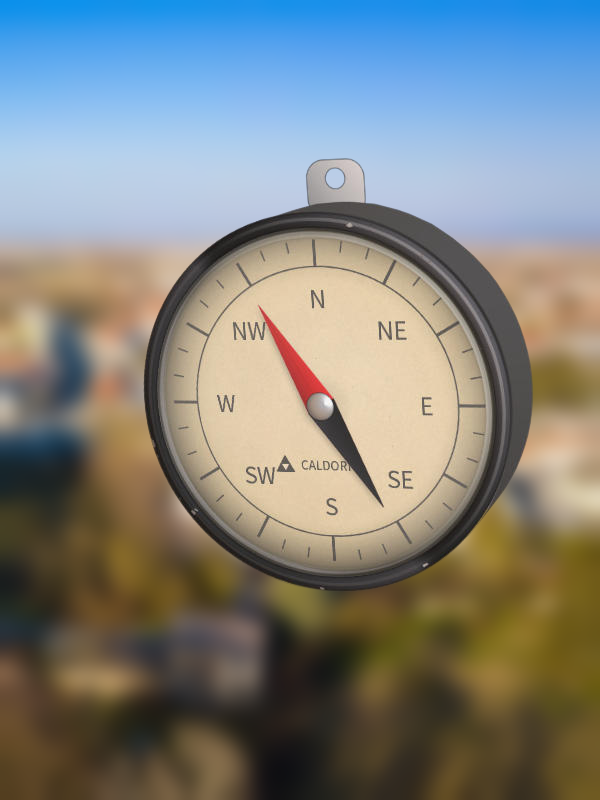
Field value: ° 330
